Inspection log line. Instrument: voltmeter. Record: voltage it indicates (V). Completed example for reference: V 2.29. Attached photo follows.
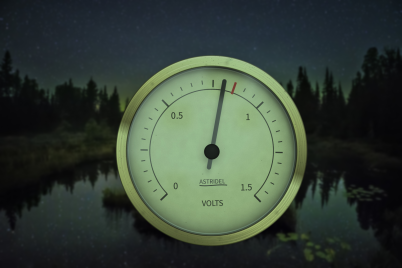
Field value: V 0.8
